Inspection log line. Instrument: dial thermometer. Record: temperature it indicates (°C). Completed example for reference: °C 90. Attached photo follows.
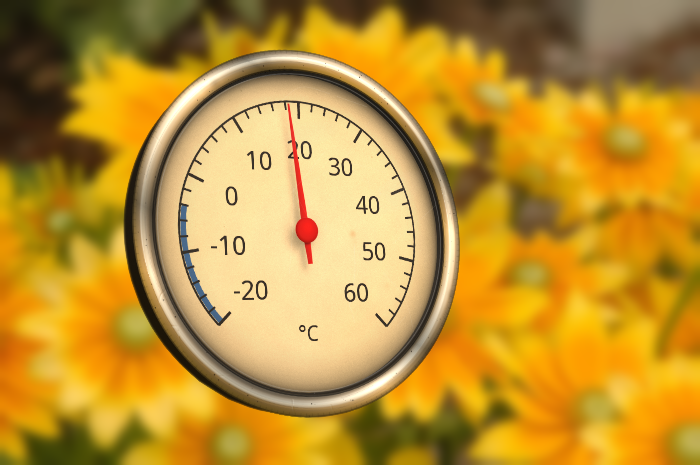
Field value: °C 18
